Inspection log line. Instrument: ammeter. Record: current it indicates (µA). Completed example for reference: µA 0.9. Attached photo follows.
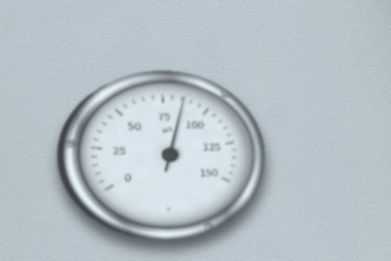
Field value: µA 85
